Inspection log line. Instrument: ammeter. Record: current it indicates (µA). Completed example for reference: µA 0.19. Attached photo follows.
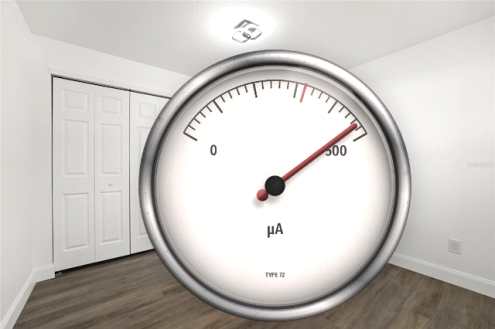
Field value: µA 470
